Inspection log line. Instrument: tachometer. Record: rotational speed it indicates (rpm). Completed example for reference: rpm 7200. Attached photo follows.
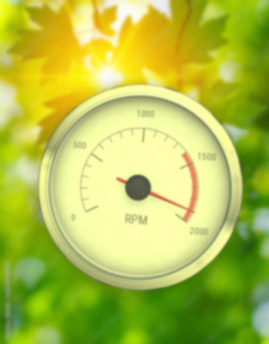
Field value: rpm 1900
